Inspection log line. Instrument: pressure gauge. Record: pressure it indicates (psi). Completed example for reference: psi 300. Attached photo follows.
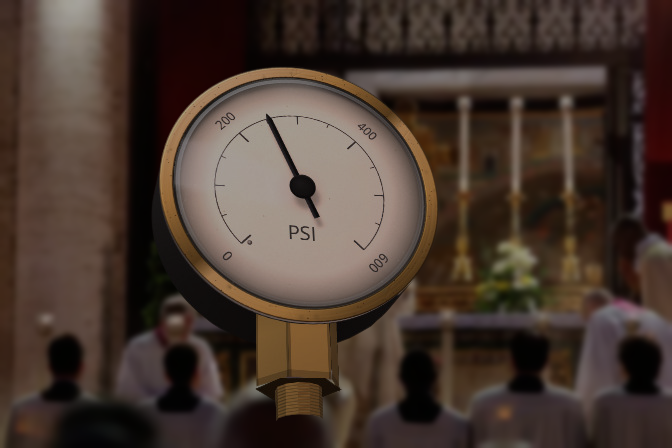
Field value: psi 250
